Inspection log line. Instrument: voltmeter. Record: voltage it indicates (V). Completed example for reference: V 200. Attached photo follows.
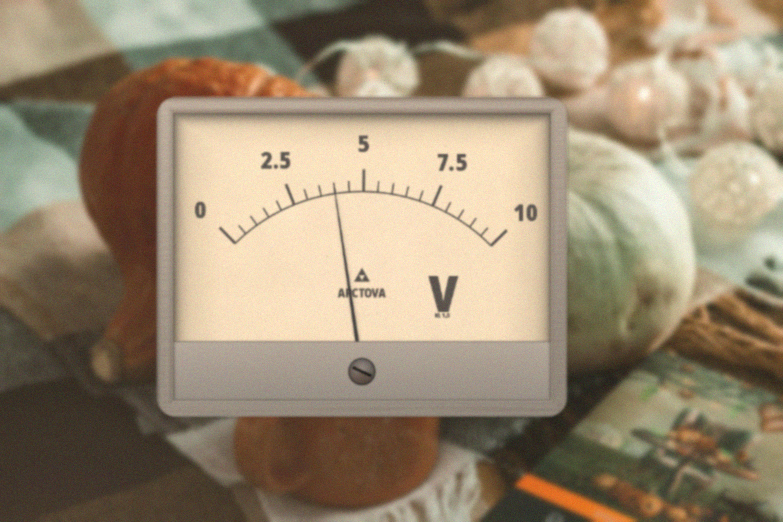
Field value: V 4
